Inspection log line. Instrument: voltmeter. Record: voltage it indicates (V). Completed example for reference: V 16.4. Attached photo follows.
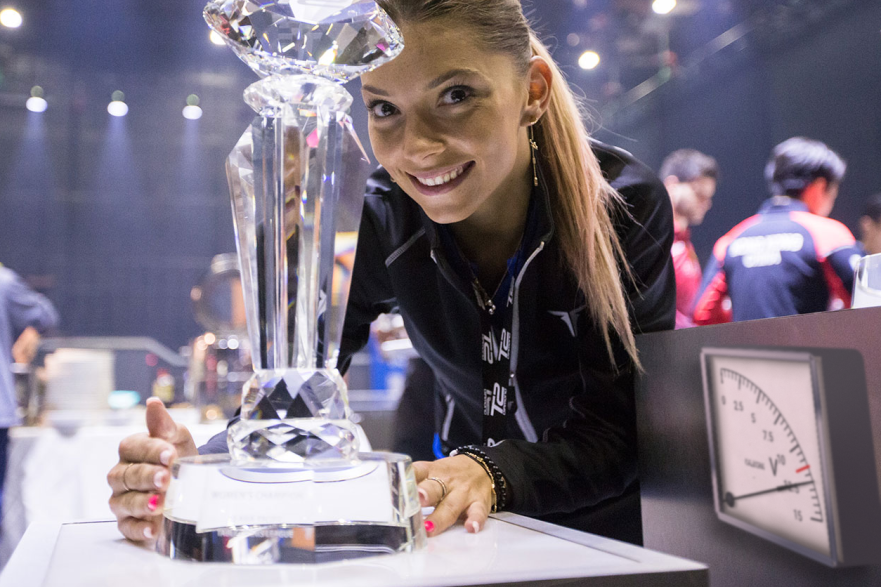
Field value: V 12.5
